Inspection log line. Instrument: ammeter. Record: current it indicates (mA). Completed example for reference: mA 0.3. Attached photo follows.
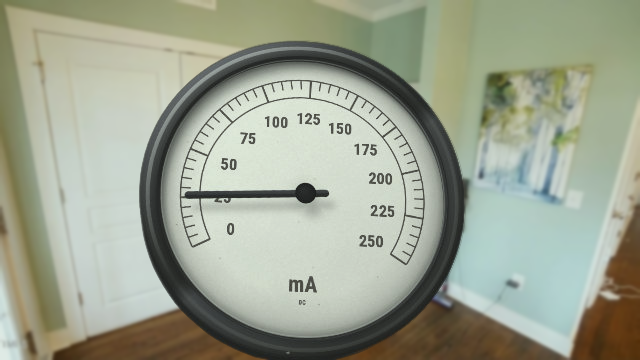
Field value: mA 25
